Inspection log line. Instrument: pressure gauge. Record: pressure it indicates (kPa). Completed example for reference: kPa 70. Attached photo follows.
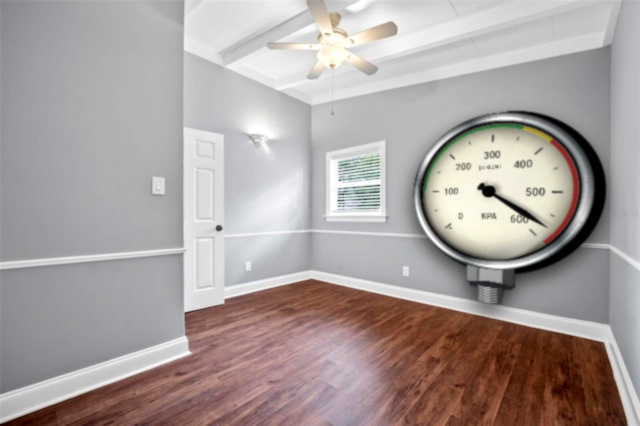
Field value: kPa 575
